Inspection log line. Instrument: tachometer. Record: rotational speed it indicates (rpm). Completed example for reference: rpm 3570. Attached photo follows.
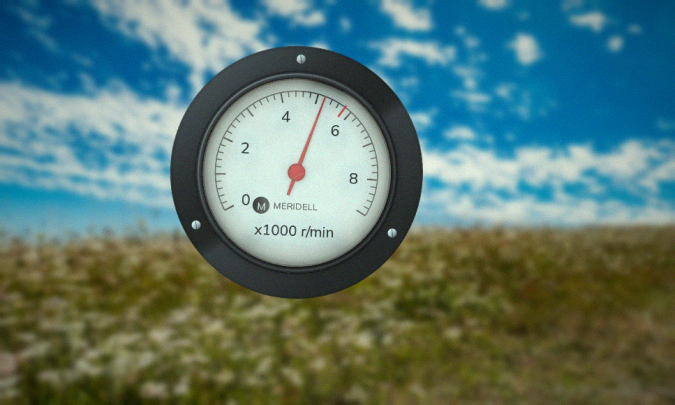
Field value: rpm 5200
